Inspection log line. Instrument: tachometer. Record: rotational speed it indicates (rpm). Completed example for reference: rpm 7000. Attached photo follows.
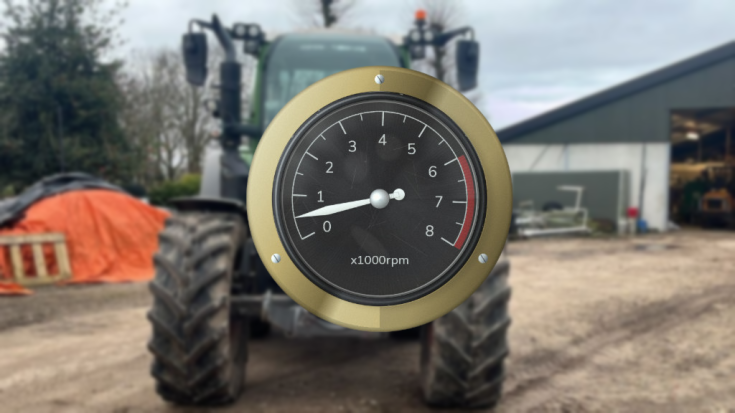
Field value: rpm 500
